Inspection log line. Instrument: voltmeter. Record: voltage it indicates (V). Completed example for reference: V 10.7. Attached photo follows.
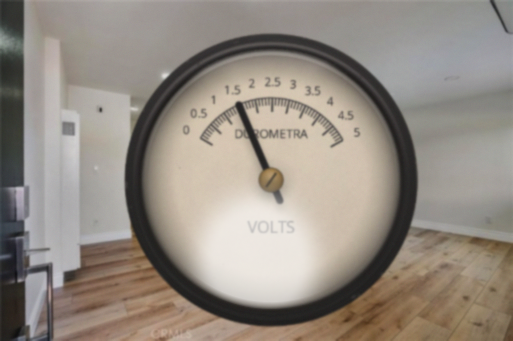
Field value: V 1.5
